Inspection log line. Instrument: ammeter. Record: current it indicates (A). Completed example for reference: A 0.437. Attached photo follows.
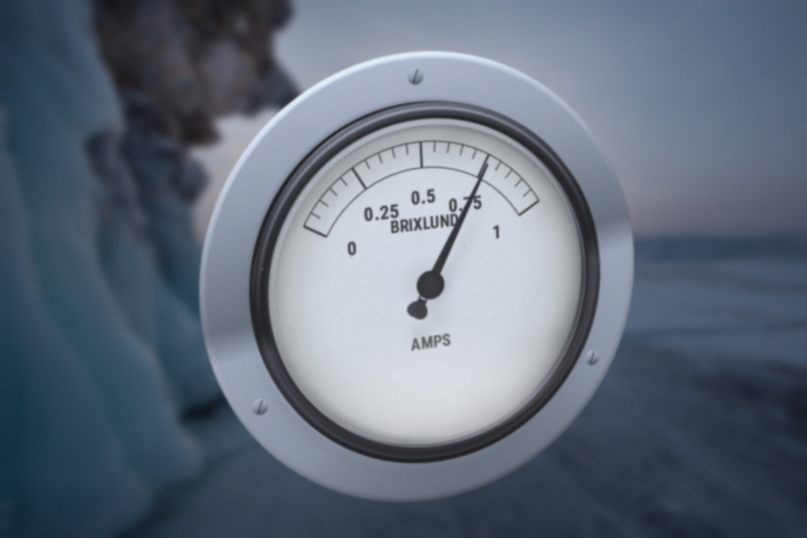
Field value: A 0.75
